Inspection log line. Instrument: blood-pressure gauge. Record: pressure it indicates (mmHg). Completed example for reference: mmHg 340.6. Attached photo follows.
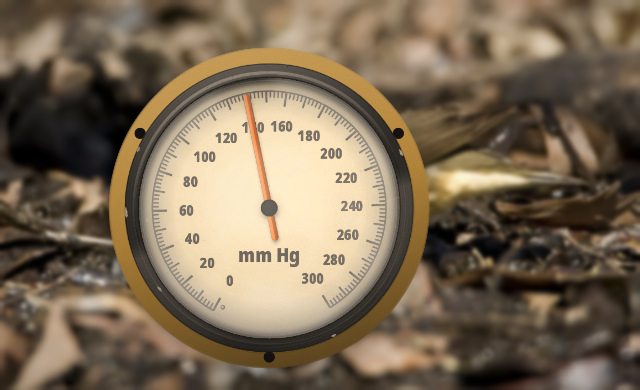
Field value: mmHg 140
